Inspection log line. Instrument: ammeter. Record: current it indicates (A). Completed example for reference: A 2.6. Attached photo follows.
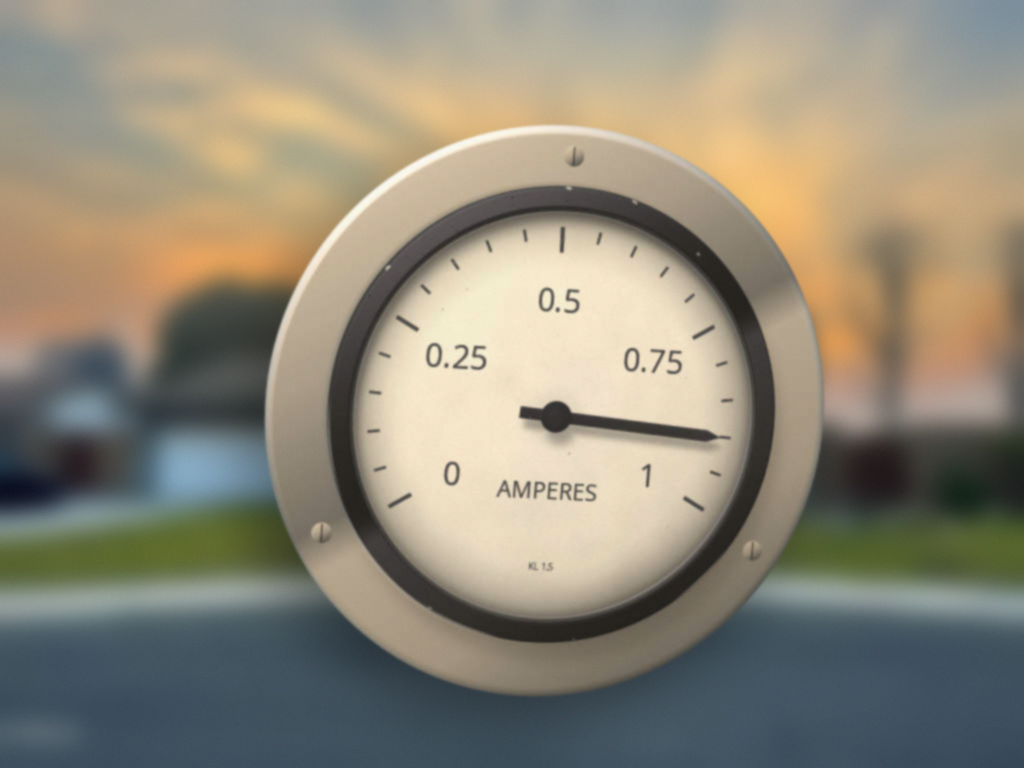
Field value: A 0.9
